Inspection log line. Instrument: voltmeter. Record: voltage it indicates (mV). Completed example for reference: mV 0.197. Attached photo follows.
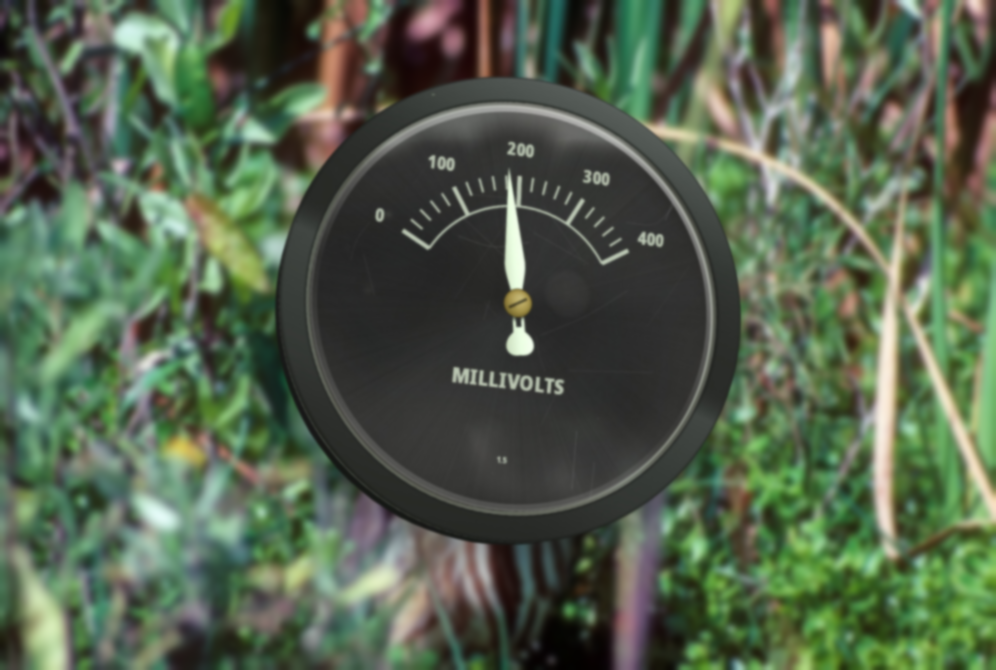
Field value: mV 180
